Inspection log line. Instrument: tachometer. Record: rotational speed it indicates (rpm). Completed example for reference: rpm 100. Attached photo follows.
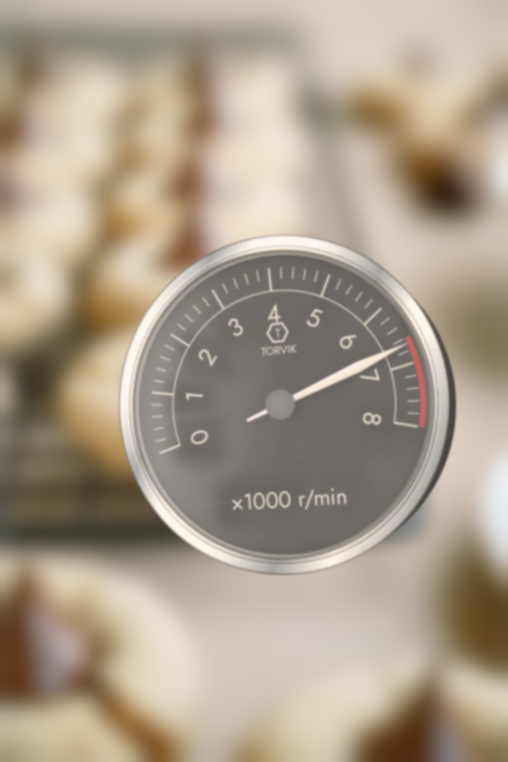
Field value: rpm 6700
